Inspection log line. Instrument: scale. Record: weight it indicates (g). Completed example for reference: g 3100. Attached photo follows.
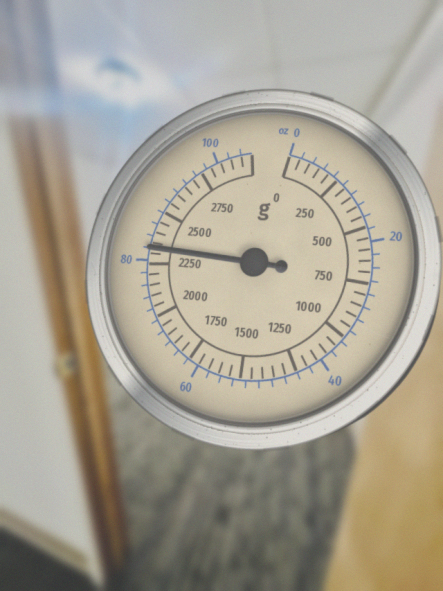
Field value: g 2325
